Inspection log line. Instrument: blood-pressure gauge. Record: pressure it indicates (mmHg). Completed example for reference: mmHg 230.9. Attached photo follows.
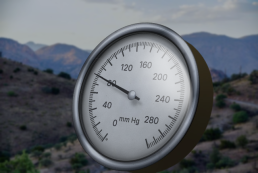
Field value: mmHg 80
